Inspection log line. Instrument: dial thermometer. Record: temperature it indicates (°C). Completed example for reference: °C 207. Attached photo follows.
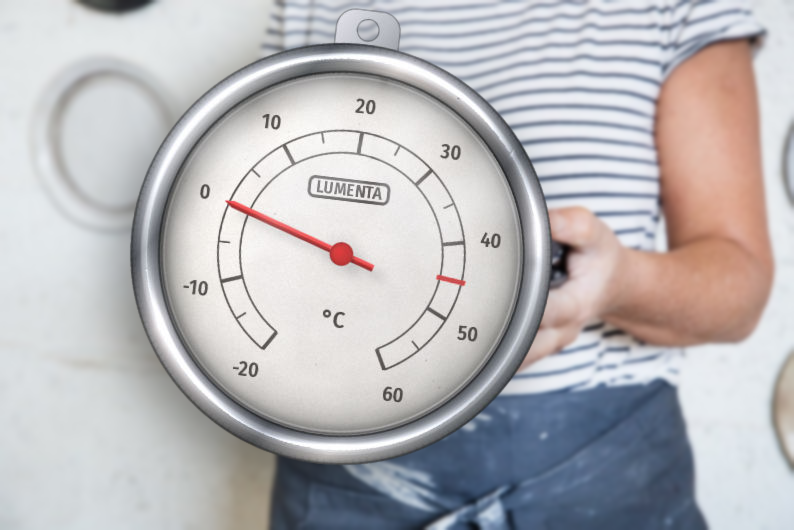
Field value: °C 0
